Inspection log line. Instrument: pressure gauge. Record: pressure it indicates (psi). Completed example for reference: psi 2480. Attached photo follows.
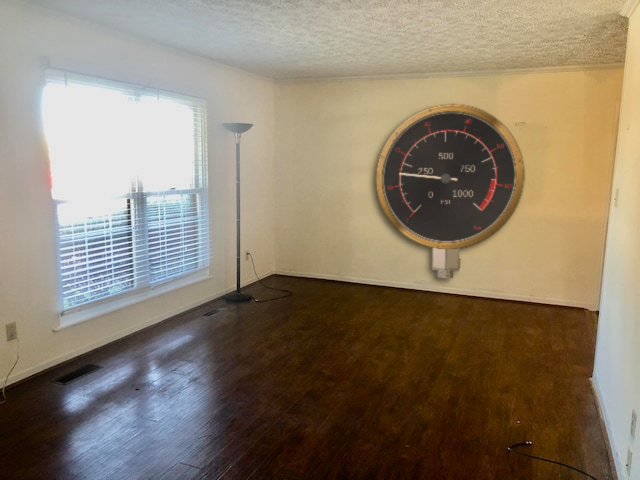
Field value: psi 200
